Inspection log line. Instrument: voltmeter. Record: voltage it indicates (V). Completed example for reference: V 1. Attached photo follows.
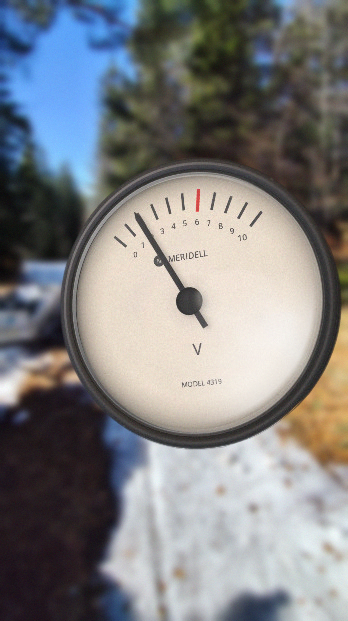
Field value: V 2
